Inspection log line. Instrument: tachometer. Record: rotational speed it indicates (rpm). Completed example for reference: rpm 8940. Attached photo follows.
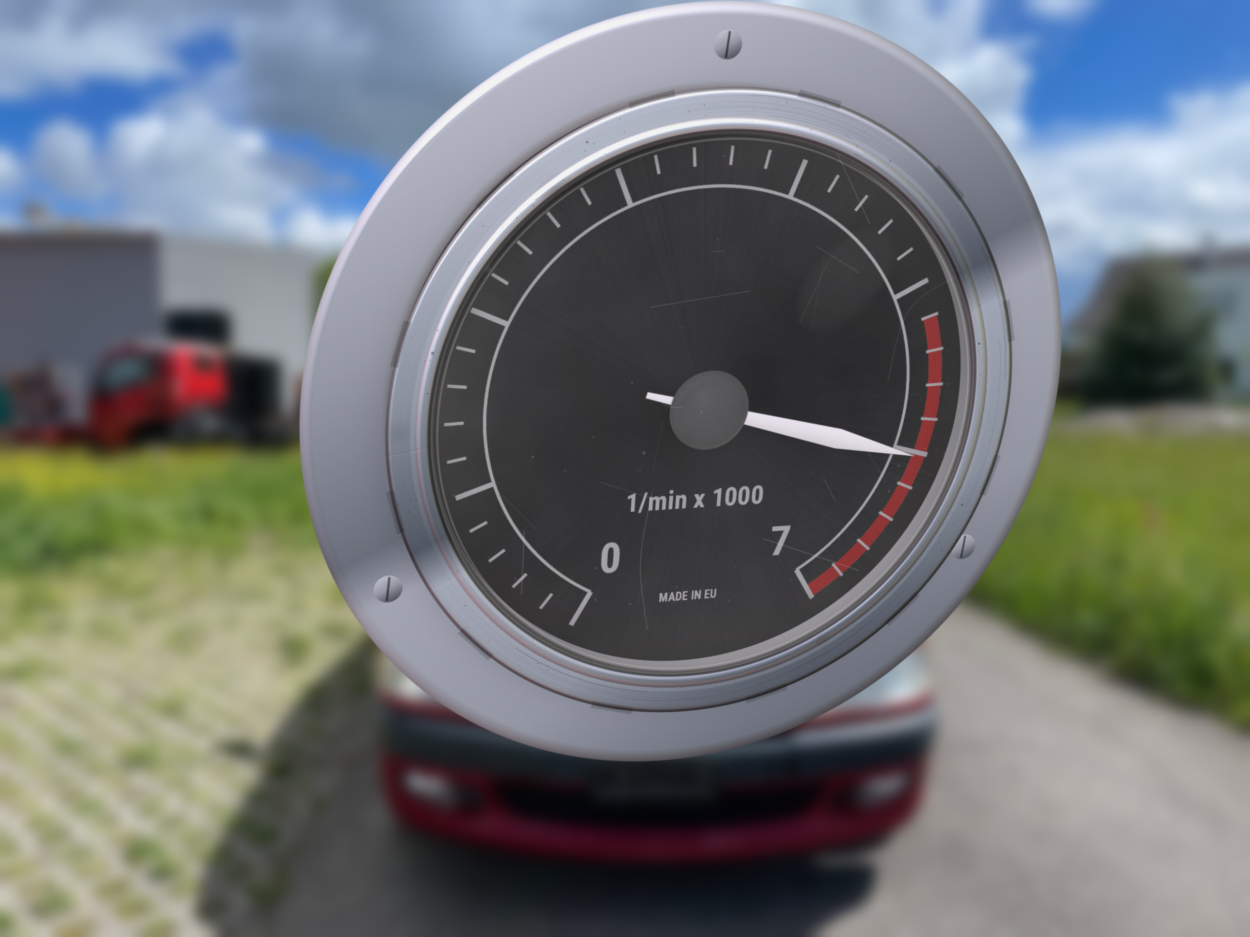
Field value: rpm 6000
